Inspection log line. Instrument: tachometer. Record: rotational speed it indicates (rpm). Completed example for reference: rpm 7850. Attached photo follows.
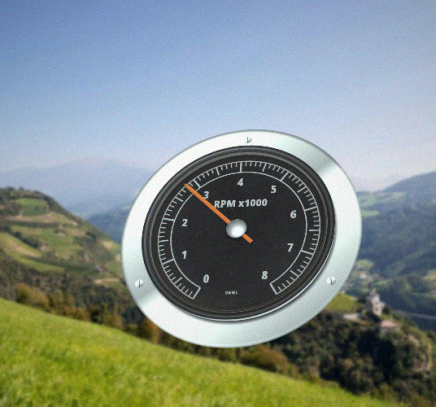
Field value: rpm 2800
